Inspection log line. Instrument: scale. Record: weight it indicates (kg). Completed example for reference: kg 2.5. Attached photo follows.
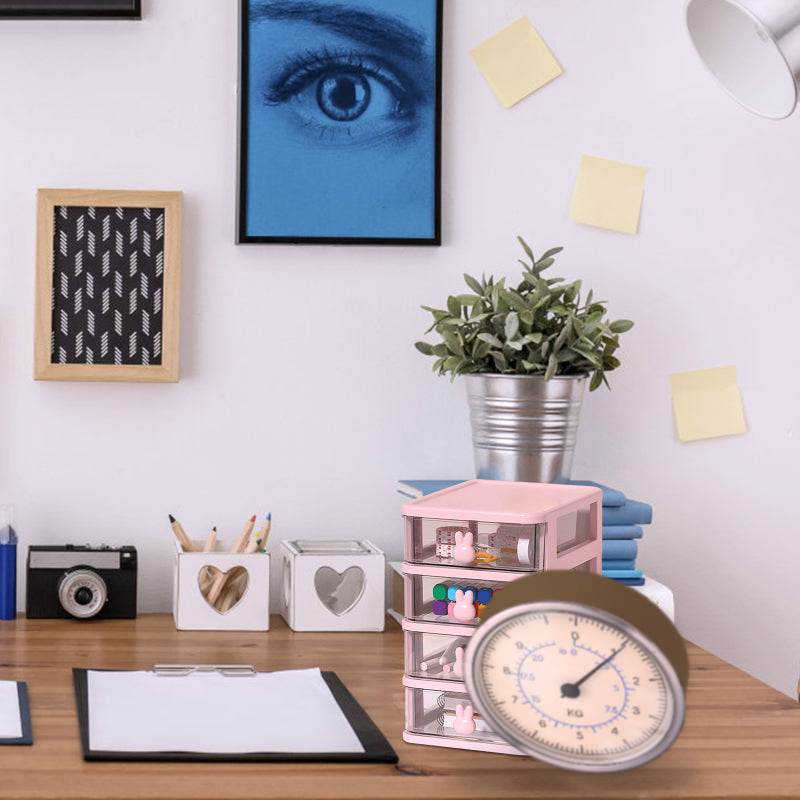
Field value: kg 1
